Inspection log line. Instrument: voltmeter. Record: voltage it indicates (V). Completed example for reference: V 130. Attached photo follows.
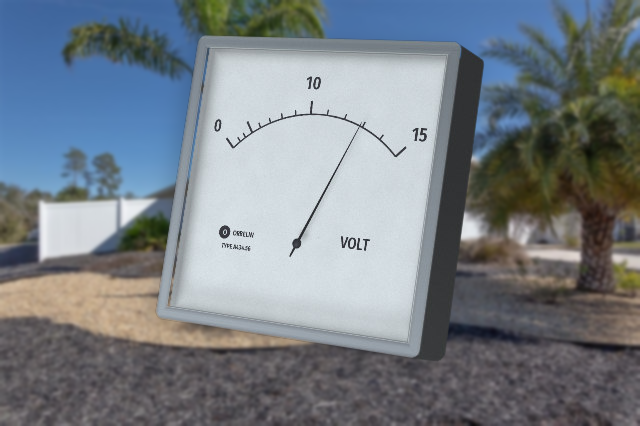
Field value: V 13
